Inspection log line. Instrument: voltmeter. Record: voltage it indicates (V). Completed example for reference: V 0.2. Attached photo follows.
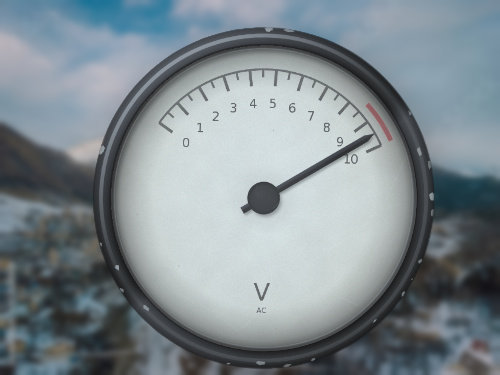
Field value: V 9.5
